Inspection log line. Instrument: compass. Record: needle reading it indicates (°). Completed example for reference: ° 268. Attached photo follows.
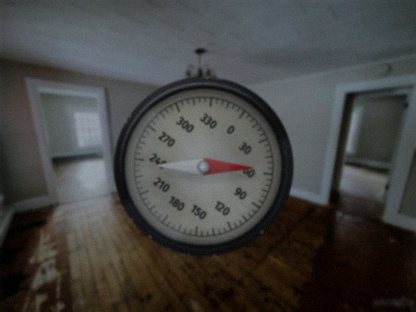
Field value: ° 55
